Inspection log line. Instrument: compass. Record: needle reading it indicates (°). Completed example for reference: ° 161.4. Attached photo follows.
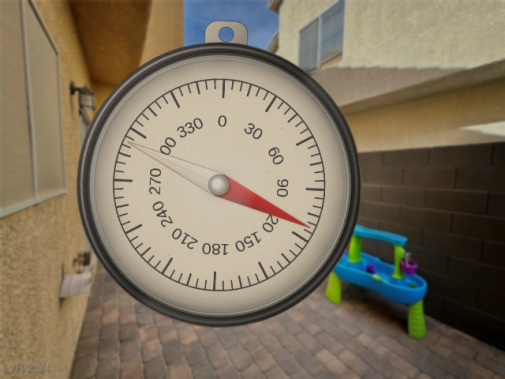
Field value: ° 112.5
